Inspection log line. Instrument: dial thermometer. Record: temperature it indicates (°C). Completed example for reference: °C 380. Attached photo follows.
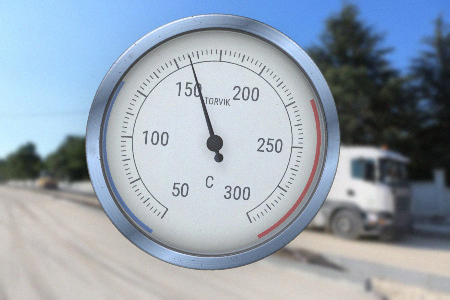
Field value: °C 157.5
